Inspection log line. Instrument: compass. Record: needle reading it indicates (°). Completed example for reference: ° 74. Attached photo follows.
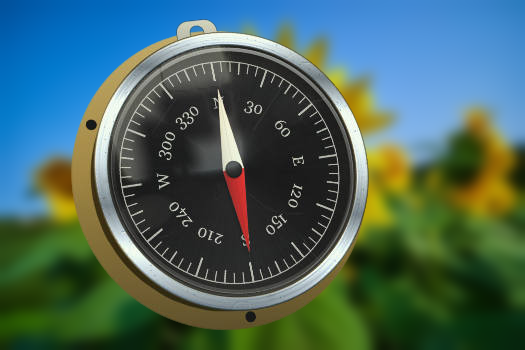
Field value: ° 180
